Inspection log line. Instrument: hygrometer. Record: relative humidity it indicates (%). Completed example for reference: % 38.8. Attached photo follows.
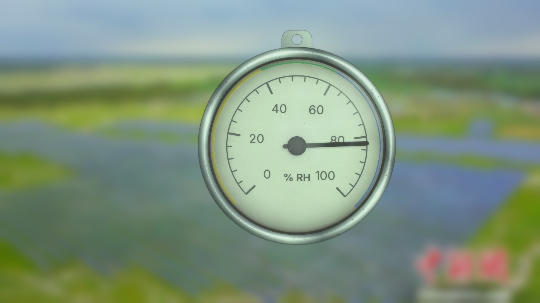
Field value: % 82
